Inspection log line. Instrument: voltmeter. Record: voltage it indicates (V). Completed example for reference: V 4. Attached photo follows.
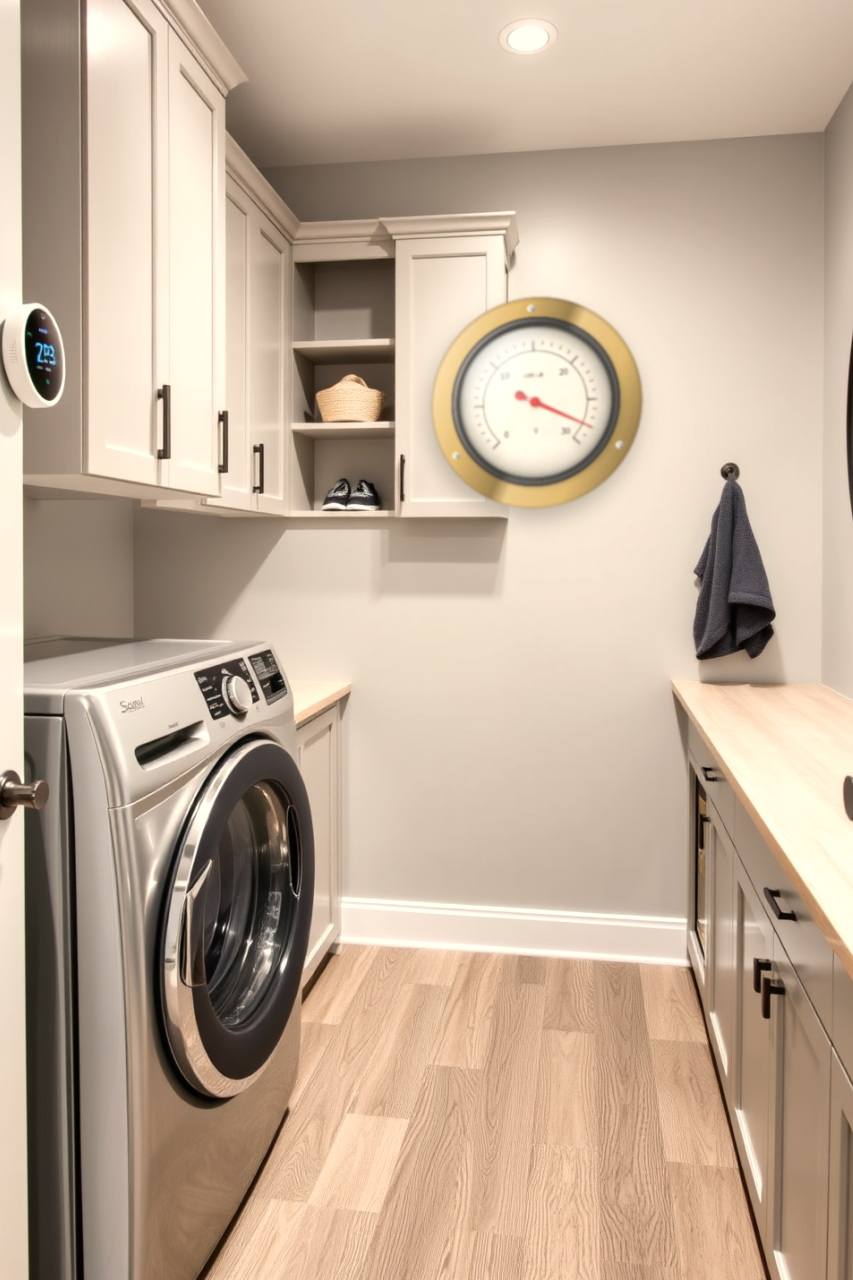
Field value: V 28
